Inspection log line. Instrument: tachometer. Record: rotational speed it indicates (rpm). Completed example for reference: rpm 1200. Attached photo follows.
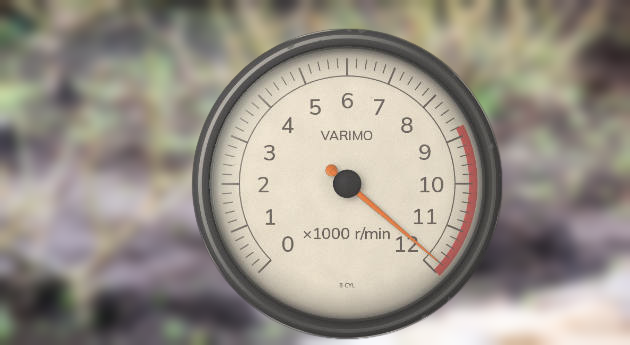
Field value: rpm 11800
